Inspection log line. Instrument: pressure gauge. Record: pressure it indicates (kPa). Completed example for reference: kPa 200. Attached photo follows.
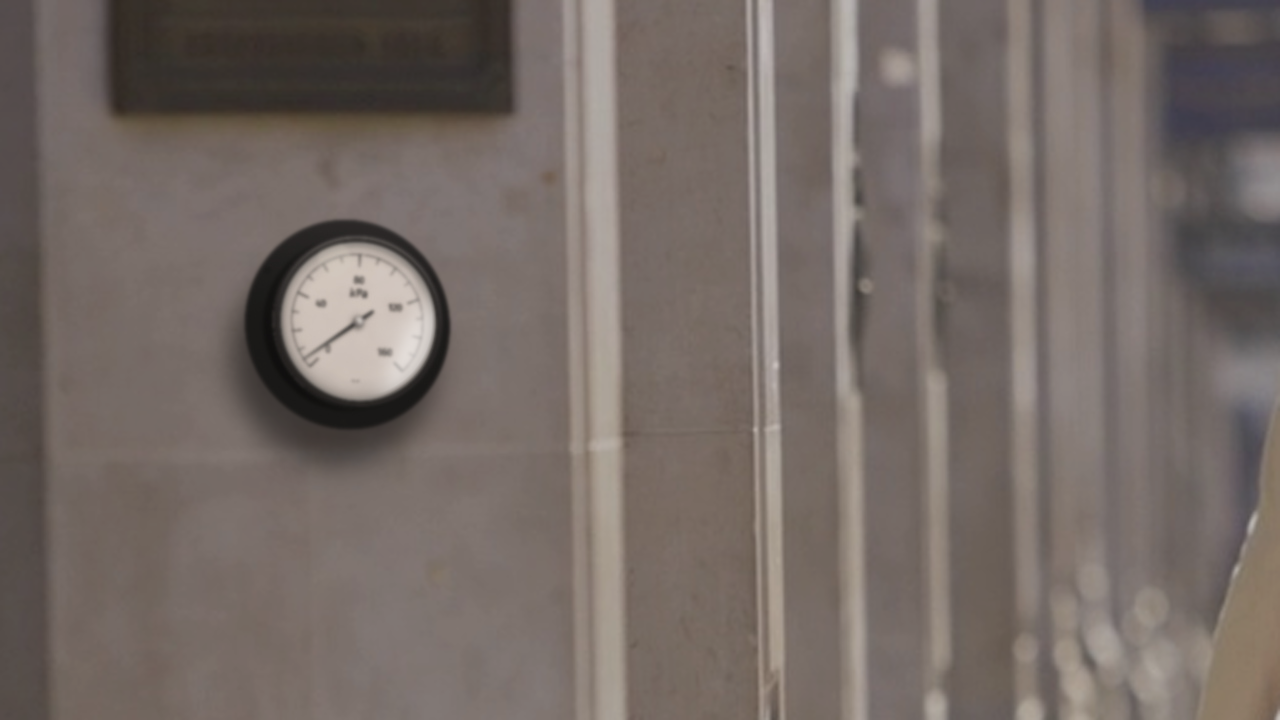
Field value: kPa 5
